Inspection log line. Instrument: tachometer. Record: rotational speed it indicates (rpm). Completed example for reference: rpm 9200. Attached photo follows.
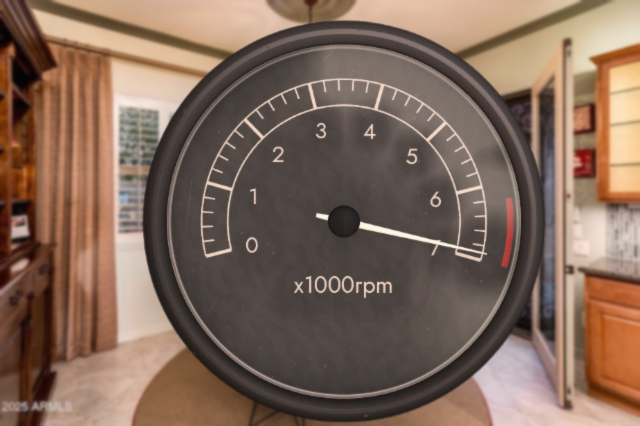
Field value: rpm 6900
